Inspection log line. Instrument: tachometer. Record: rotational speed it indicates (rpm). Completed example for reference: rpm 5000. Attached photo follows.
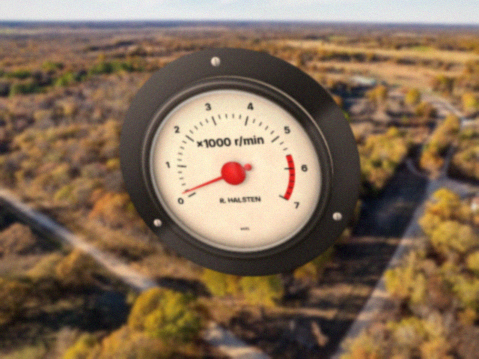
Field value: rpm 200
